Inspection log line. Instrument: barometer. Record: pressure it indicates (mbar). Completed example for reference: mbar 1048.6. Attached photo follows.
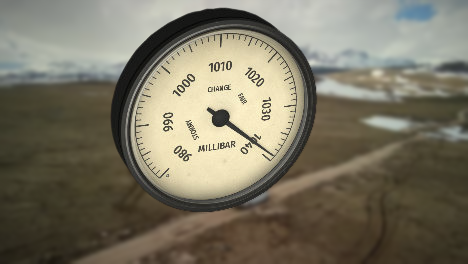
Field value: mbar 1039
